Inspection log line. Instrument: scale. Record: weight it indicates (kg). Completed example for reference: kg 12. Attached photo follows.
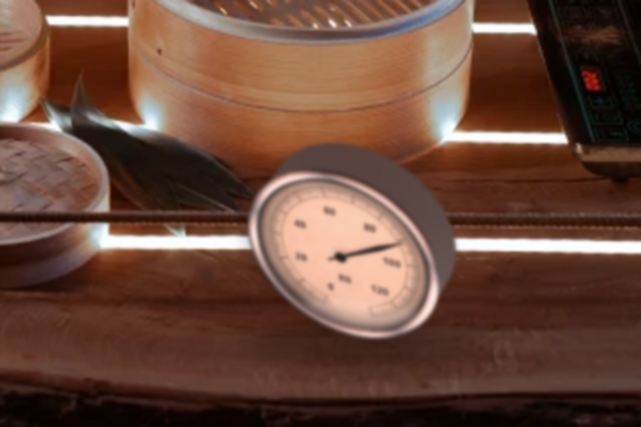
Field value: kg 90
